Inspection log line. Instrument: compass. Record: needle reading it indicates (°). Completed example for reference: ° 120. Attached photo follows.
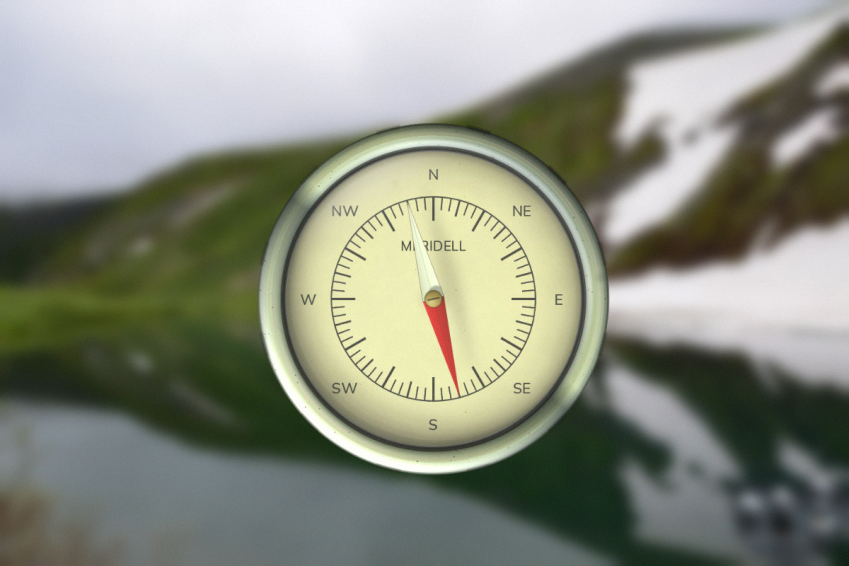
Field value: ° 165
